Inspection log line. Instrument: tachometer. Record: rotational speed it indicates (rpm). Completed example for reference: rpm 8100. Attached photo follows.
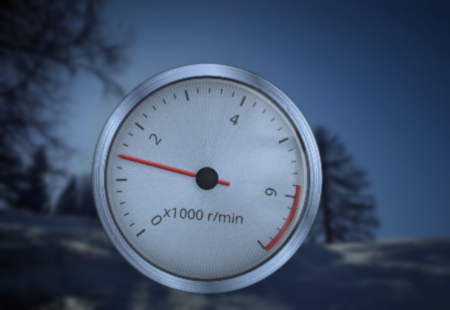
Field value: rpm 1400
